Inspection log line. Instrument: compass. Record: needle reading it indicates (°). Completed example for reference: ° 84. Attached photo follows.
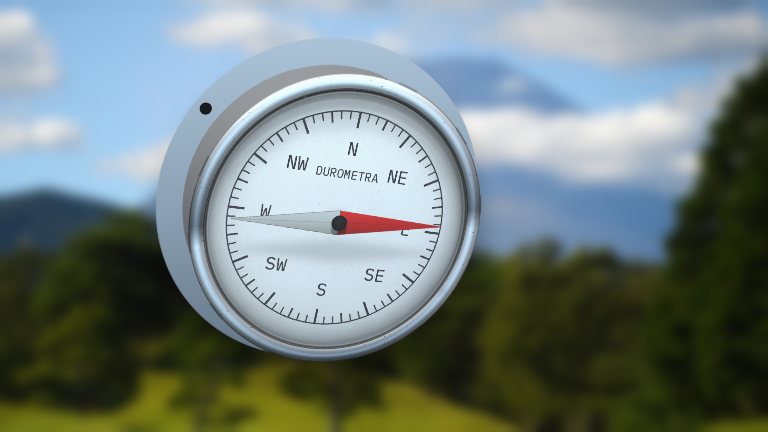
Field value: ° 85
